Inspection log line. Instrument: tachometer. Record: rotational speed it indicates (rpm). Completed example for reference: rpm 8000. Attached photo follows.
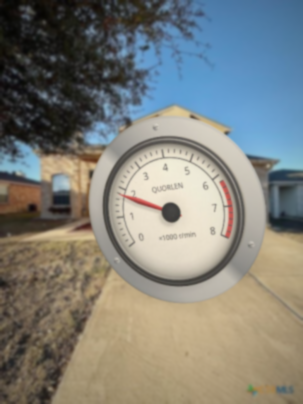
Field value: rpm 1800
